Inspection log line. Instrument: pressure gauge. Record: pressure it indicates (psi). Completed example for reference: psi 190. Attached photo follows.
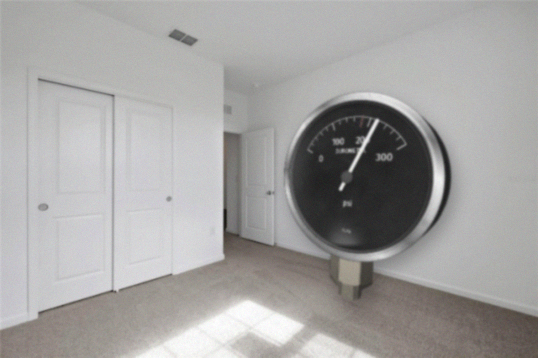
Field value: psi 220
